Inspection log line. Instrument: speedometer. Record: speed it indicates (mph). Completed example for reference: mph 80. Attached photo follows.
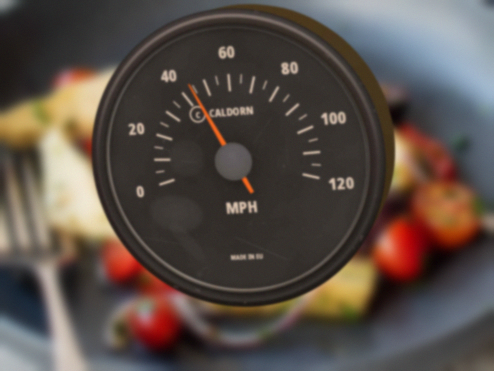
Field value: mph 45
